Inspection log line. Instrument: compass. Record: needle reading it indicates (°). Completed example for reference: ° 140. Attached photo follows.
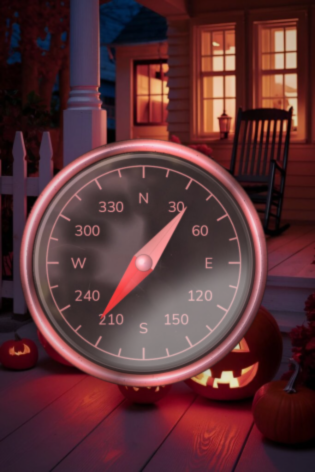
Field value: ° 217.5
